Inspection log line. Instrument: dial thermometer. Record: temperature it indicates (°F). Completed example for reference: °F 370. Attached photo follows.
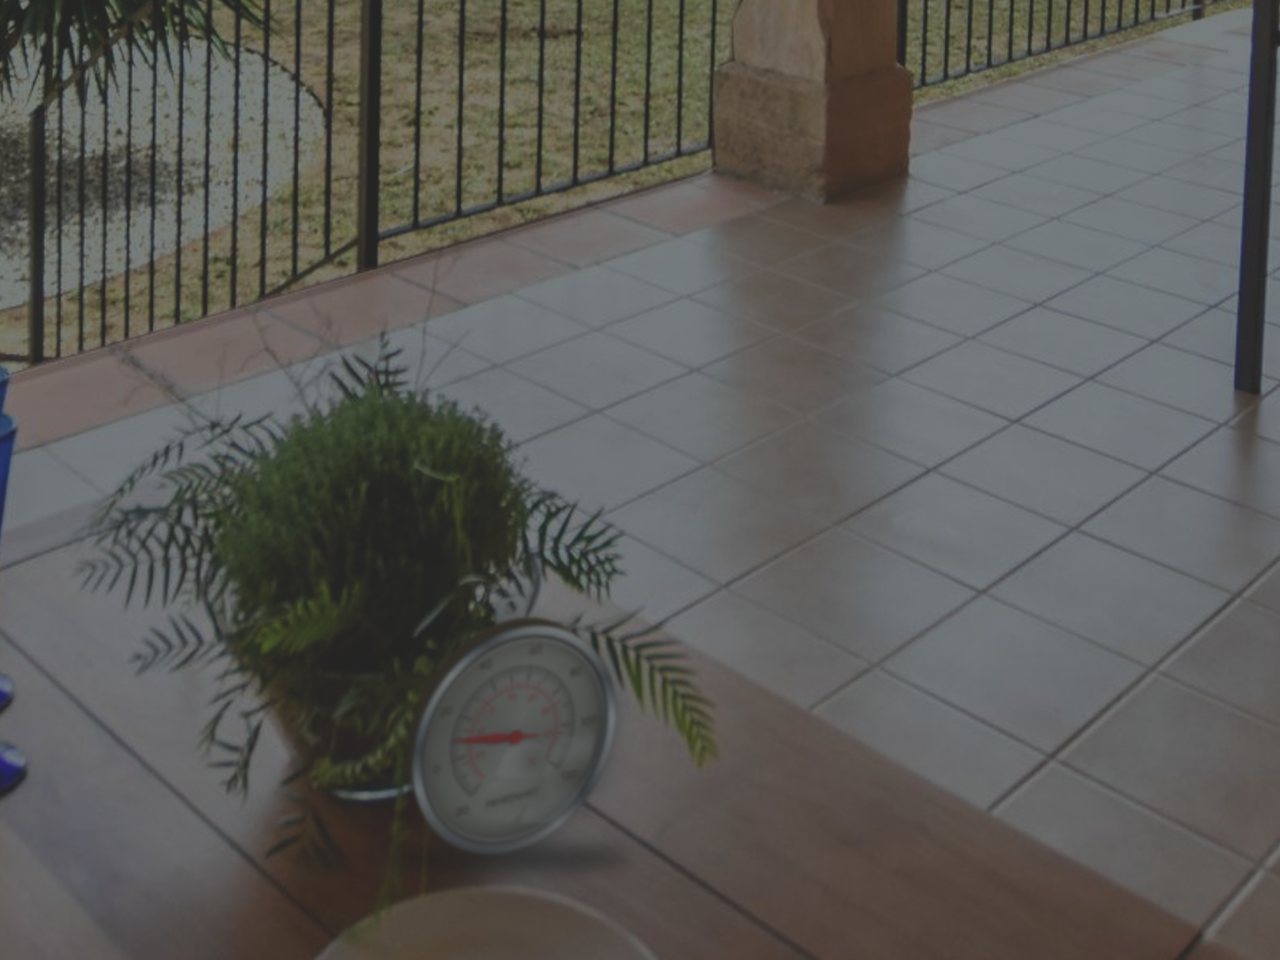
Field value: °F 10
